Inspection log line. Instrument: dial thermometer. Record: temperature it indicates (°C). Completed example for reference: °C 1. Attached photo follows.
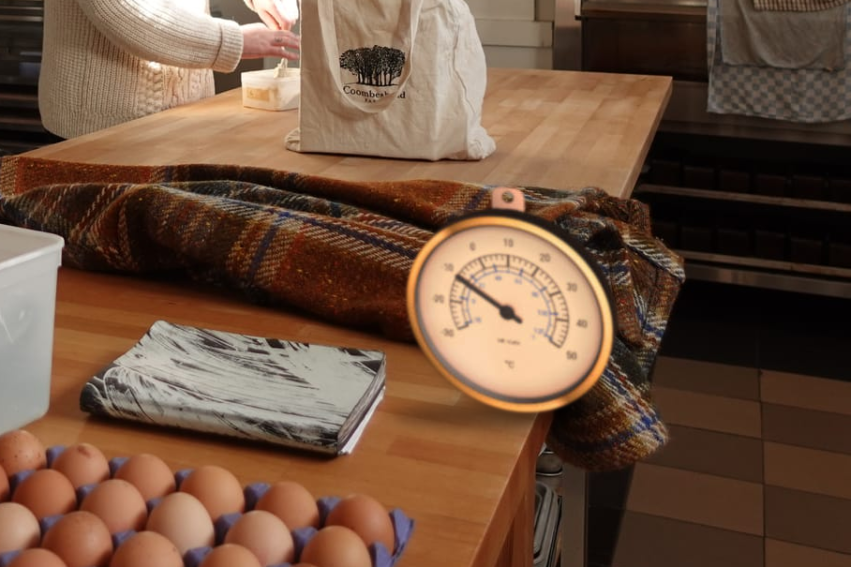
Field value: °C -10
